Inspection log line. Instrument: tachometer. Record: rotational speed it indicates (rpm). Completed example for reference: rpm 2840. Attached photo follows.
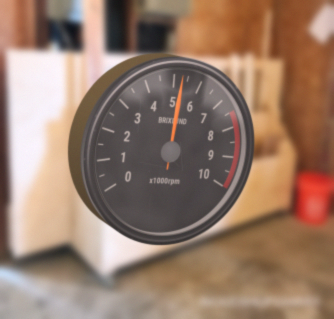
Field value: rpm 5250
